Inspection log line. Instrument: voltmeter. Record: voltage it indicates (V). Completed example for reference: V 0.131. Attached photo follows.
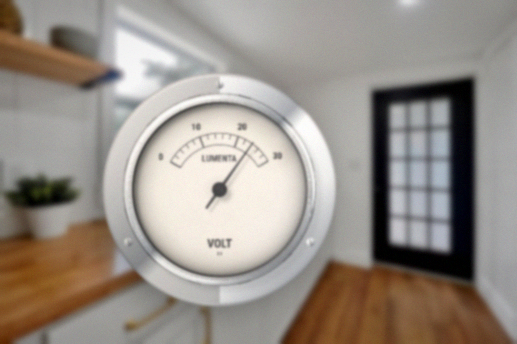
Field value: V 24
